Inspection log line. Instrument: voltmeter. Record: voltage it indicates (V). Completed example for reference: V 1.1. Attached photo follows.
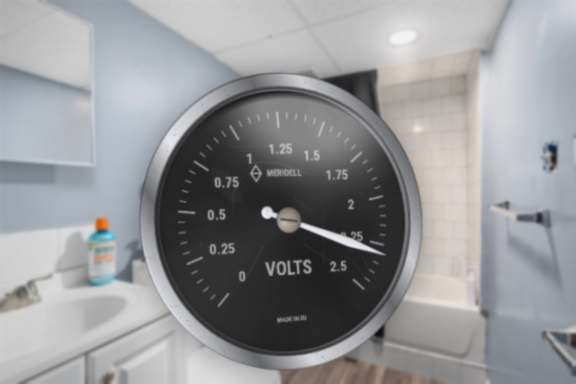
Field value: V 2.3
